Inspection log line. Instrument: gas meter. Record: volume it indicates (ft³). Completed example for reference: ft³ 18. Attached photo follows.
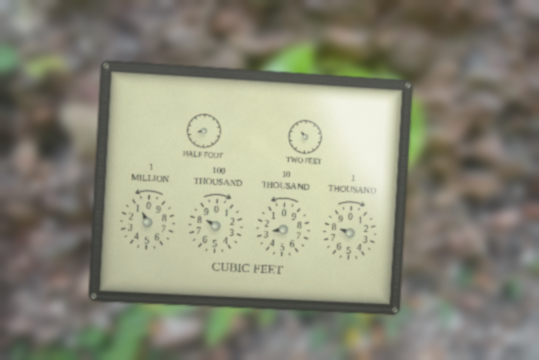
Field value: ft³ 82800
